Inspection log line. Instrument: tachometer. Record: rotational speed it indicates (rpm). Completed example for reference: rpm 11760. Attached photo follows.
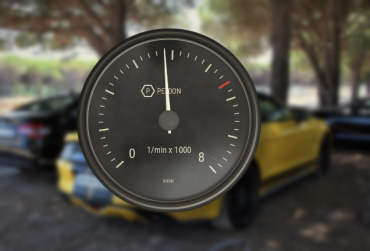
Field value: rpm 3800
